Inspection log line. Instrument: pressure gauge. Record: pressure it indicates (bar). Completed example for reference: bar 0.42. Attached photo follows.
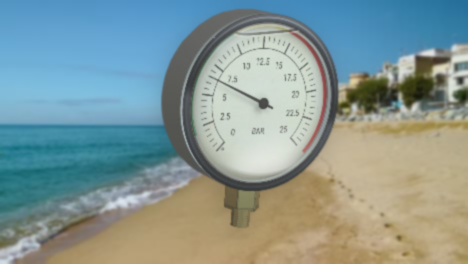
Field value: bar 6.5
